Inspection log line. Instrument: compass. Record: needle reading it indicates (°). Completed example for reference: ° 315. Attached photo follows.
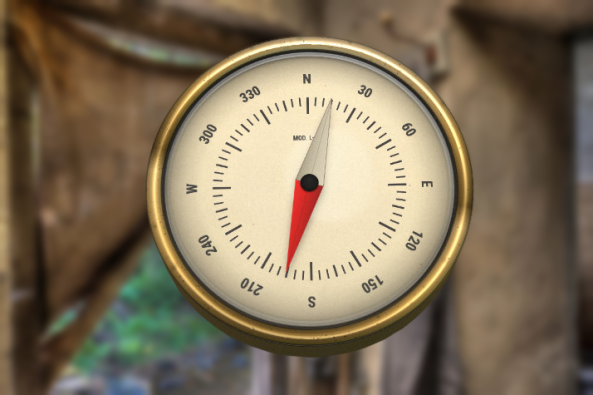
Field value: ° 195
